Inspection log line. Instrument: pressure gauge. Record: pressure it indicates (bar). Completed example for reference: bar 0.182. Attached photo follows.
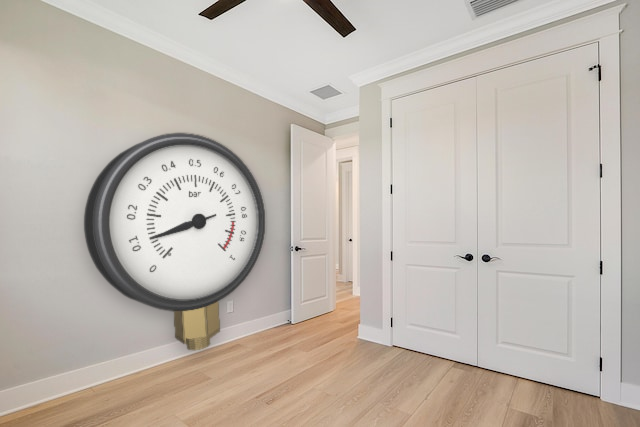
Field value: bar 0.1
